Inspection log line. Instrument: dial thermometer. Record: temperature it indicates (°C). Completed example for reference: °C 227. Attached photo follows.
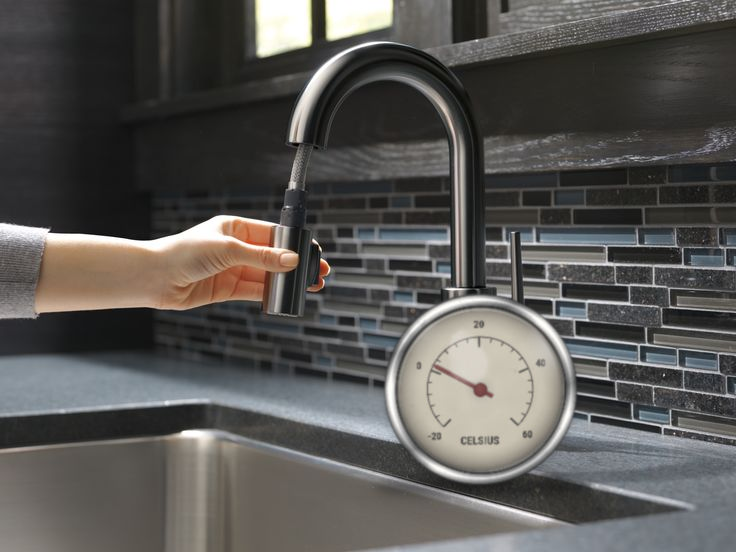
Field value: °C 2
